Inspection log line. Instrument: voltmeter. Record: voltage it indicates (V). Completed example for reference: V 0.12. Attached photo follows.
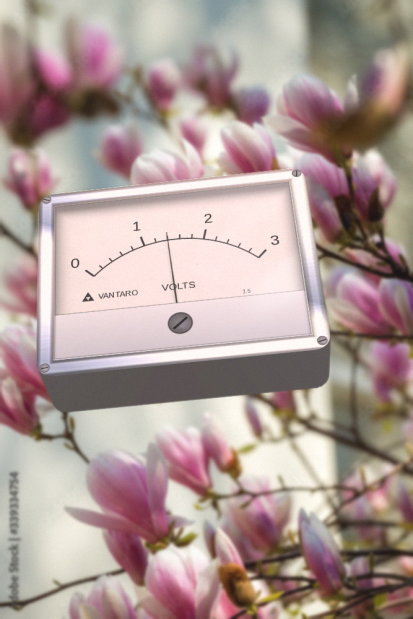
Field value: V 1.4
